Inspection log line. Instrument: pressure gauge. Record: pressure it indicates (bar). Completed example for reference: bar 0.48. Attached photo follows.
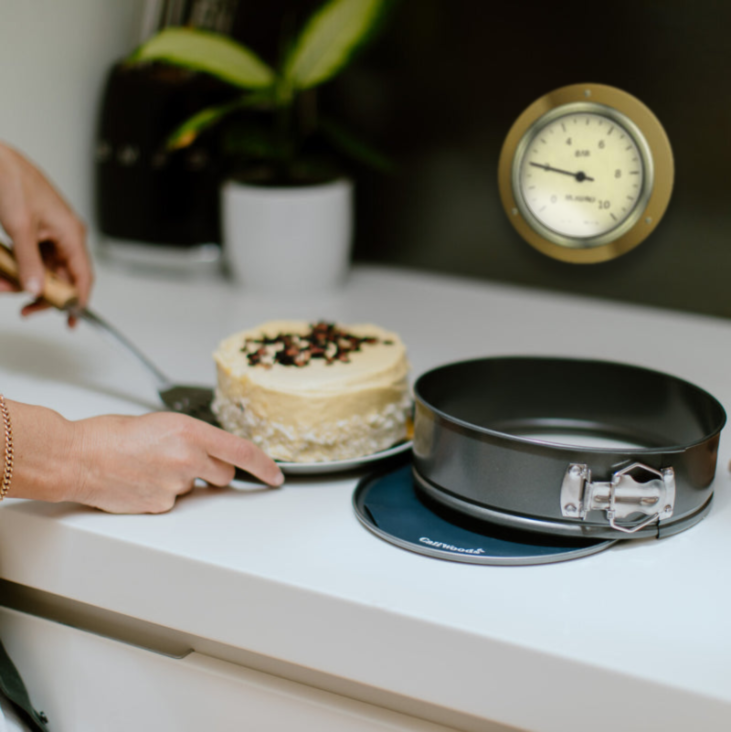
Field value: bar 2
